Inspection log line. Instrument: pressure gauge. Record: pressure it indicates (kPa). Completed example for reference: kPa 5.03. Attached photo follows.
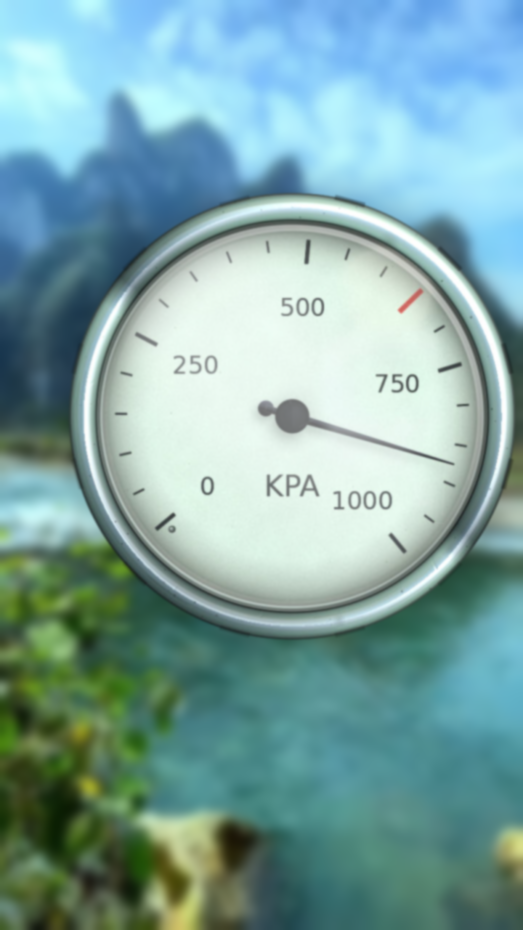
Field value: kPa 875
